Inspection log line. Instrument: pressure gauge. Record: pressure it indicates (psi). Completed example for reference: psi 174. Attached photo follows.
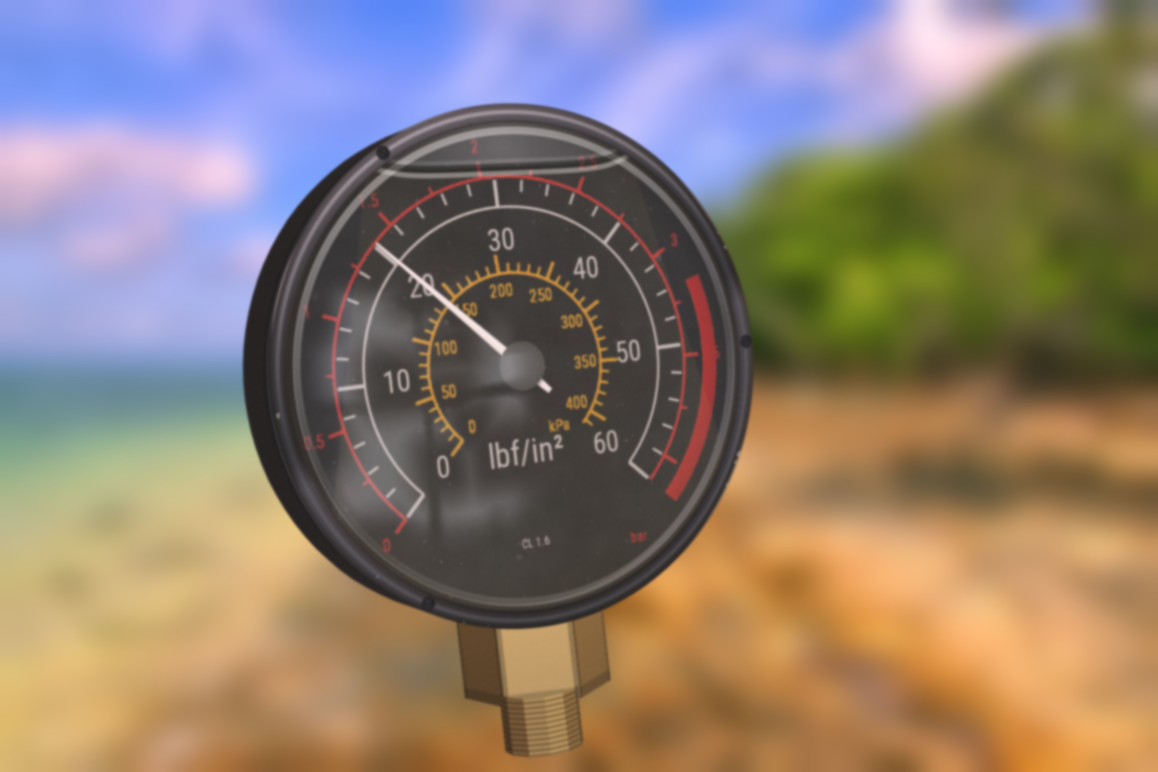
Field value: psi 20
